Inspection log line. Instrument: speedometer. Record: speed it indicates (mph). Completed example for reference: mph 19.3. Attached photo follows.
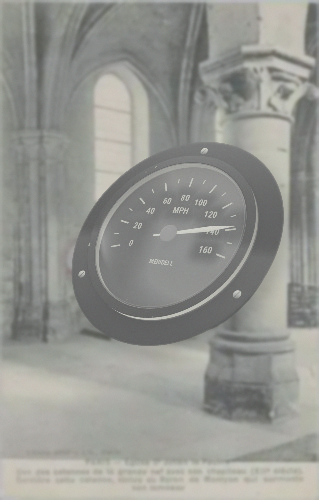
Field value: mph 140
